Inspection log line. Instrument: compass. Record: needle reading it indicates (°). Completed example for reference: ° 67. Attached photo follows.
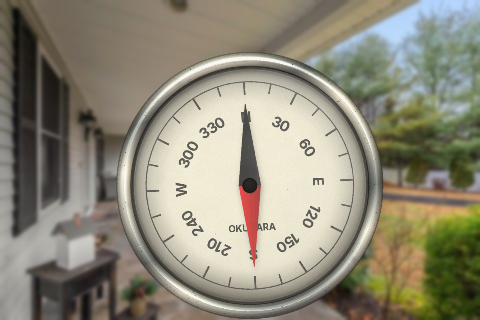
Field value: ° 180
